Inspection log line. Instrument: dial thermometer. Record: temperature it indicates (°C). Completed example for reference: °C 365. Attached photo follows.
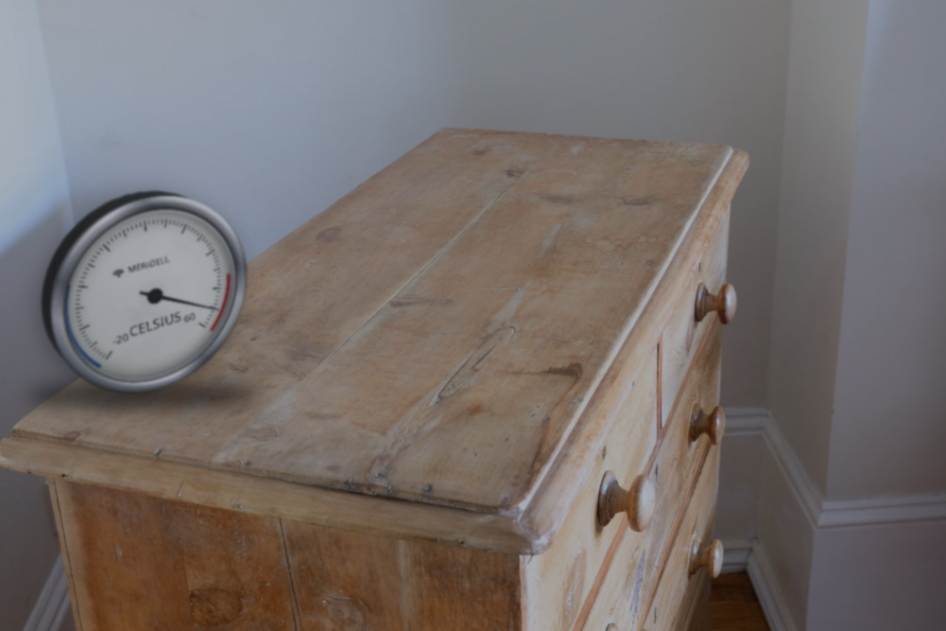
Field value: °C 55
